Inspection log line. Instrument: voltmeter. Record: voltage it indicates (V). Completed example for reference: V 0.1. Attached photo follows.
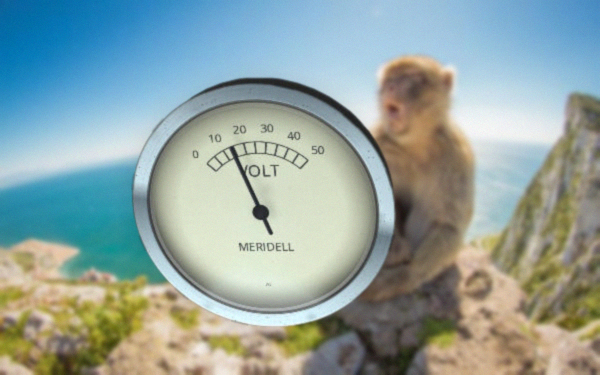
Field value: V 15
